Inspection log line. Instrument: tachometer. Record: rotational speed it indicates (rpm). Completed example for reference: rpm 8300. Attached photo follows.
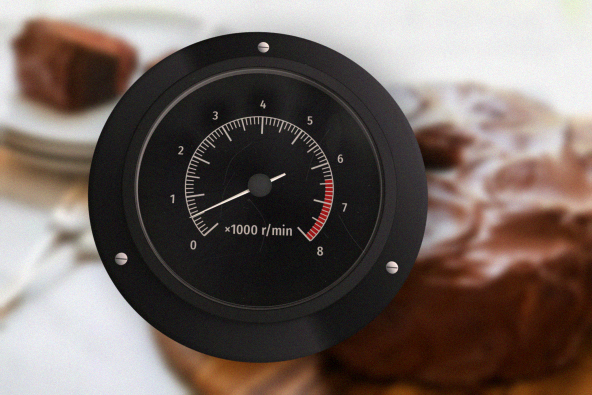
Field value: rpm 500
